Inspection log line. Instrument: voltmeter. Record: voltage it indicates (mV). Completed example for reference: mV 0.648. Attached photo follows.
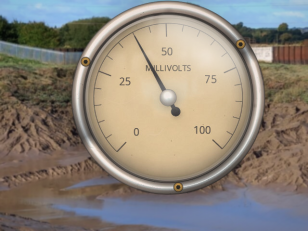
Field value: mV 40
